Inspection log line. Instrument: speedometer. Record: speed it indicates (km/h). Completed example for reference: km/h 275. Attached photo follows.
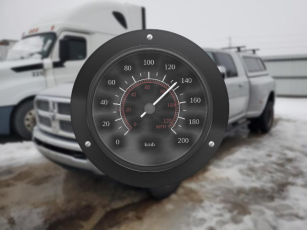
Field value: km/h 135
